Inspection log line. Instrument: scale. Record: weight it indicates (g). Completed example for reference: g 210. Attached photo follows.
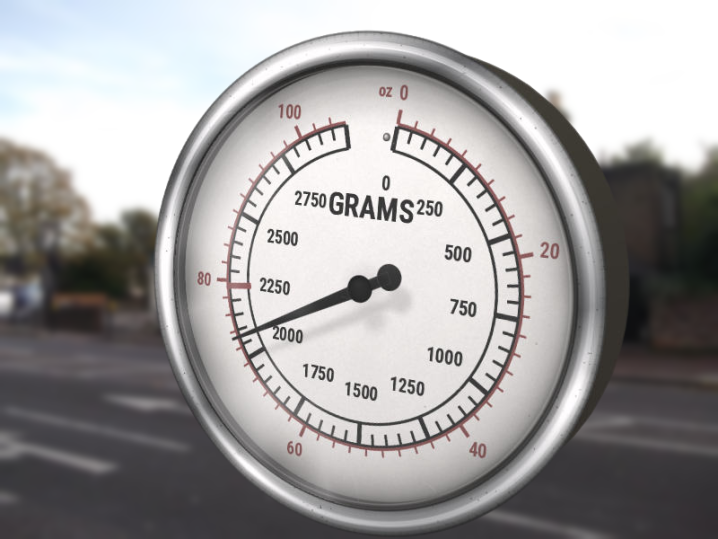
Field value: g 2075
